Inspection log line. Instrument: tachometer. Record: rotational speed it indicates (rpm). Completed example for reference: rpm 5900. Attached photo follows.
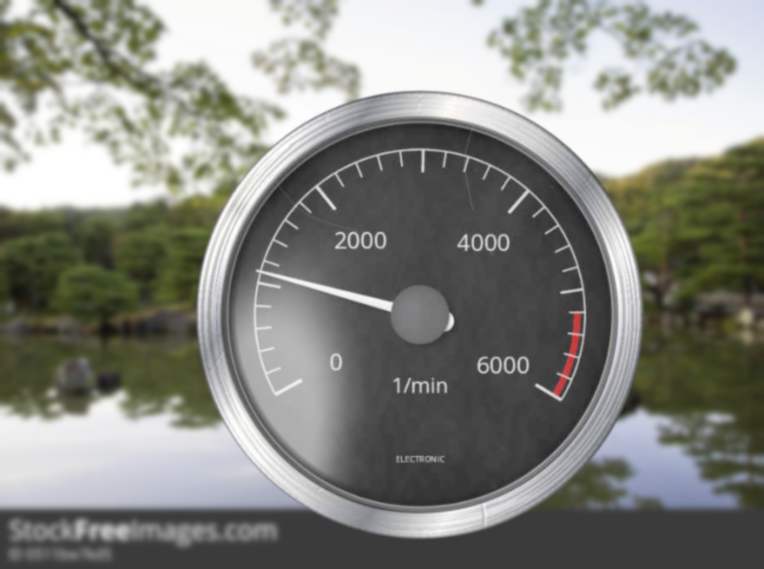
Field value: rpm 1100
